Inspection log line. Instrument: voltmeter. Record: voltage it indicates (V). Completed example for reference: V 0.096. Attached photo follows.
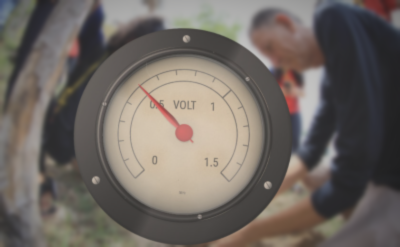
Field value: V 0.5
